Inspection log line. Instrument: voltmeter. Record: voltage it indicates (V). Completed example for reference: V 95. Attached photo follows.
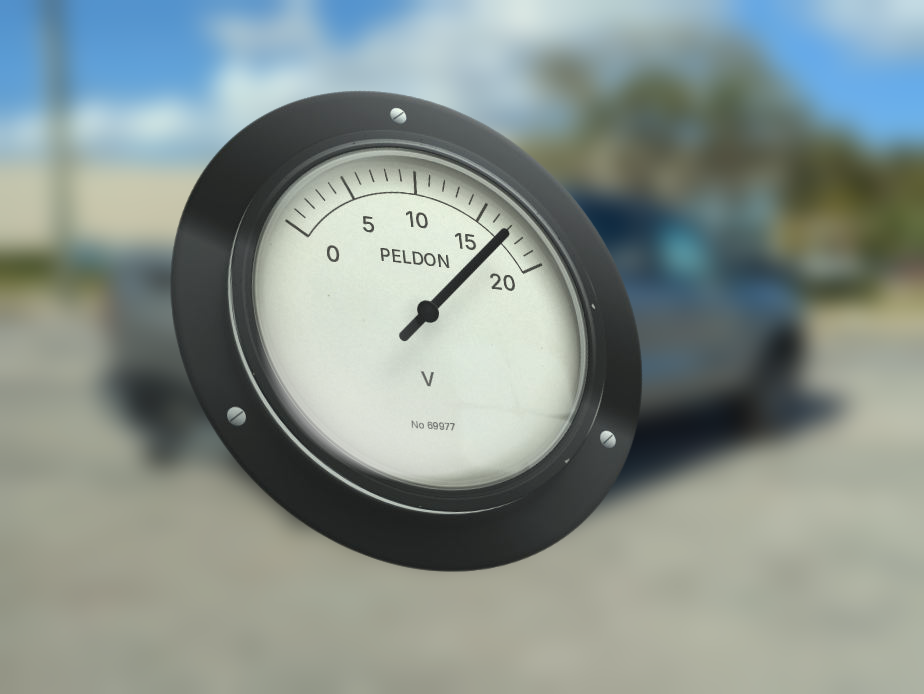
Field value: V 17
